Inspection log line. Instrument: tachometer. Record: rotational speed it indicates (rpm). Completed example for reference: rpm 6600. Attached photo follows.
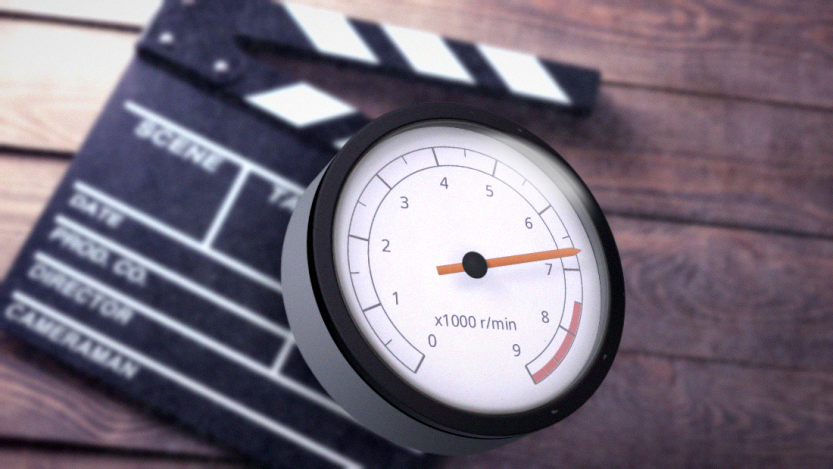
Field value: rpm 6750
